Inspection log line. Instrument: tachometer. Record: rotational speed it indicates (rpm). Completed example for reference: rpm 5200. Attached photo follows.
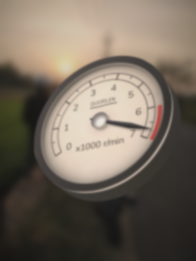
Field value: rpm 6750
